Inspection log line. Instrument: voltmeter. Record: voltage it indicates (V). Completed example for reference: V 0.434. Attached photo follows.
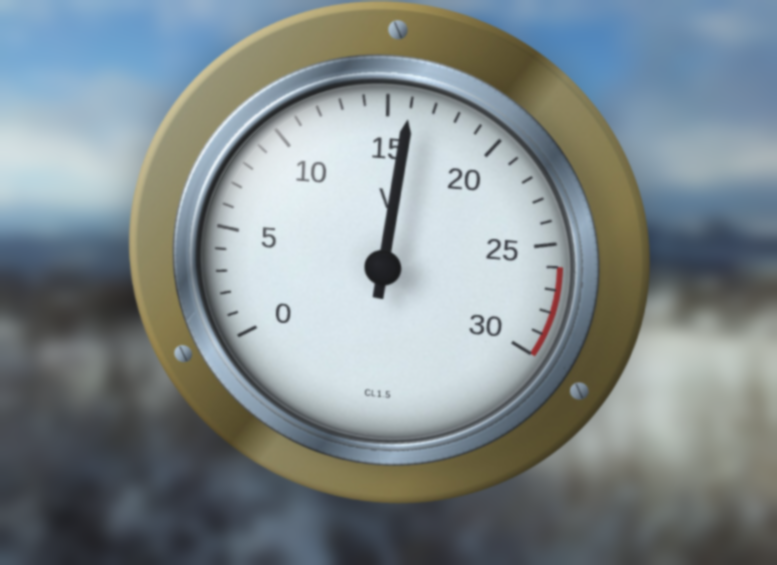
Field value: V 16
